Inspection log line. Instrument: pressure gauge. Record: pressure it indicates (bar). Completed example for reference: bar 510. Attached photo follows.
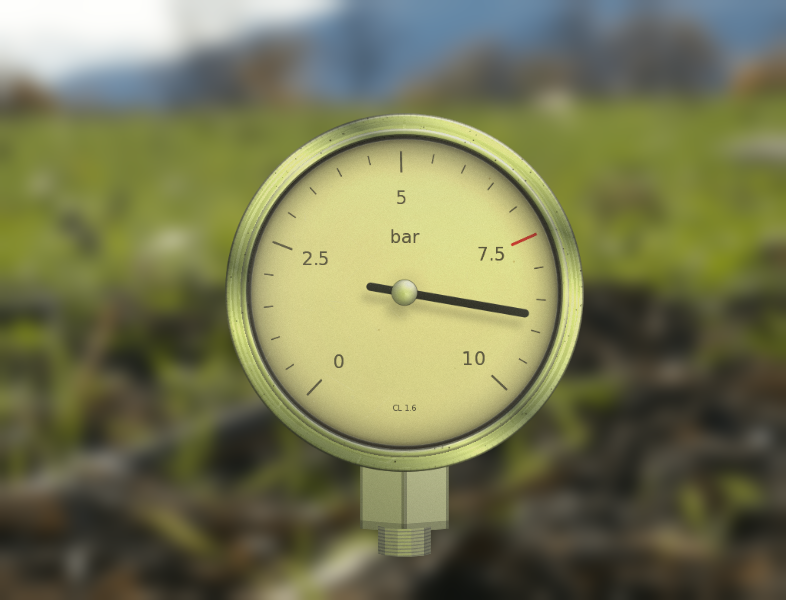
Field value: bar 8.75
